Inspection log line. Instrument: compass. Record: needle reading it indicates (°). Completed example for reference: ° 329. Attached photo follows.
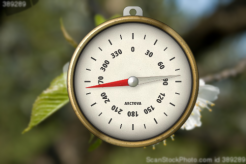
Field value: ° 262.5
